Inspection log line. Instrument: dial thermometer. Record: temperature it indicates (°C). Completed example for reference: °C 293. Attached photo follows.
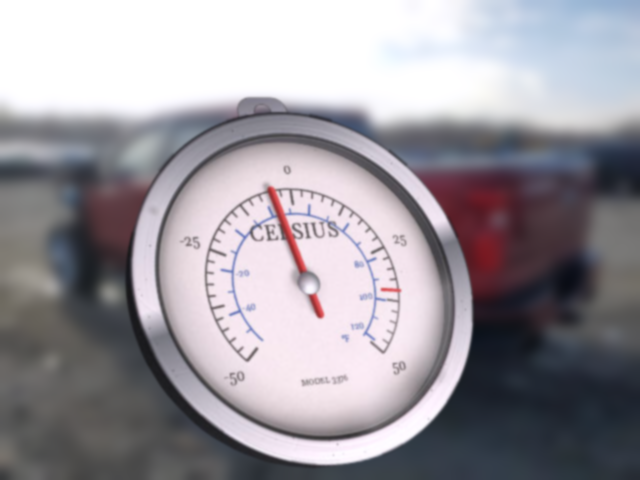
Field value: °C -5
